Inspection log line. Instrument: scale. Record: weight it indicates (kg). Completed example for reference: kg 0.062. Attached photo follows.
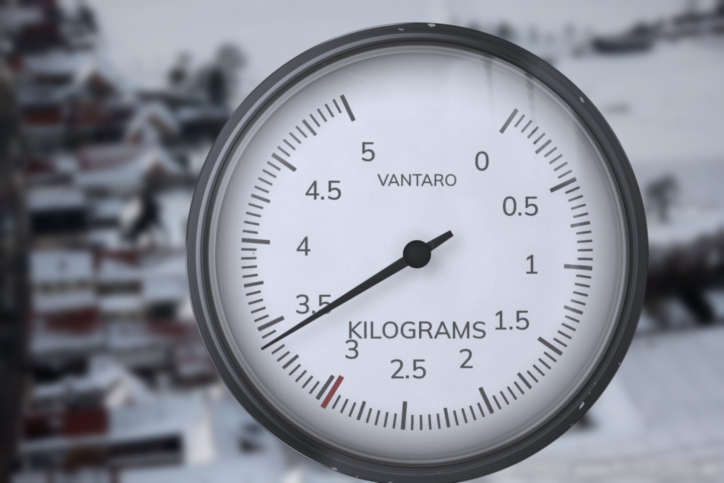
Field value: kg 3.4
